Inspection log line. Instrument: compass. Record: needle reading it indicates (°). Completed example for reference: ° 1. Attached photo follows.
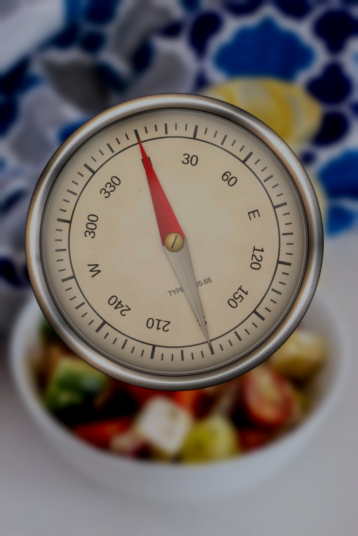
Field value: ° 0
